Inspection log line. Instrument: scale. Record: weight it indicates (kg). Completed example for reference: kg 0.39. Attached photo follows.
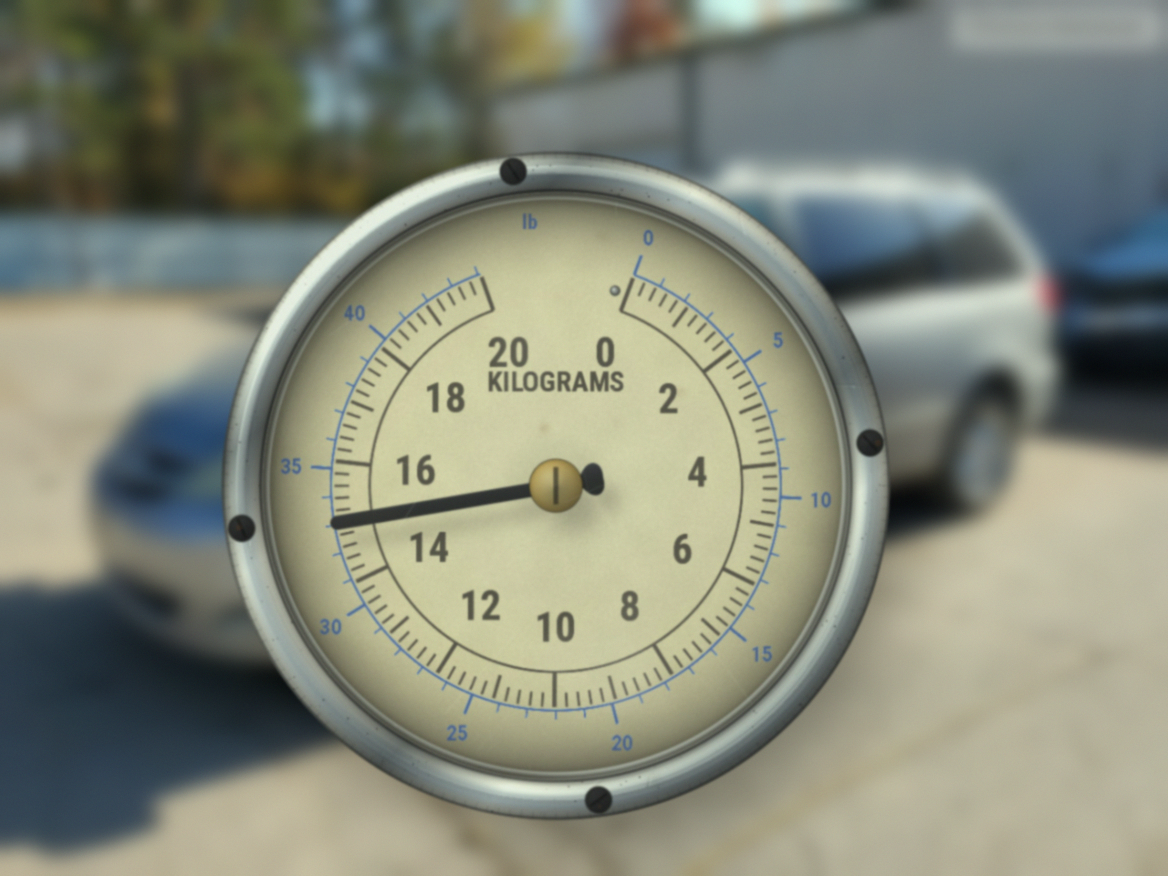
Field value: kg 15
